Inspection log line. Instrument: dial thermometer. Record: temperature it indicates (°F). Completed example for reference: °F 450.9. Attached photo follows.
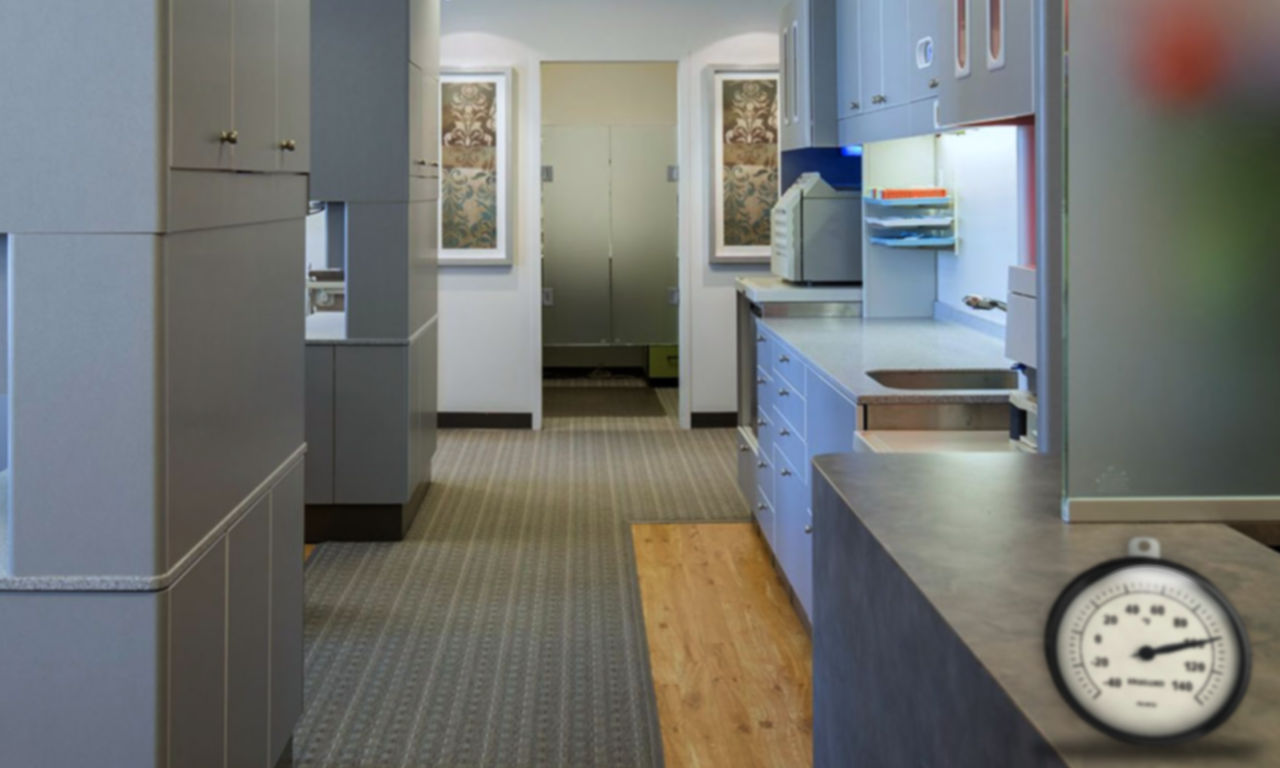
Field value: °F 100
